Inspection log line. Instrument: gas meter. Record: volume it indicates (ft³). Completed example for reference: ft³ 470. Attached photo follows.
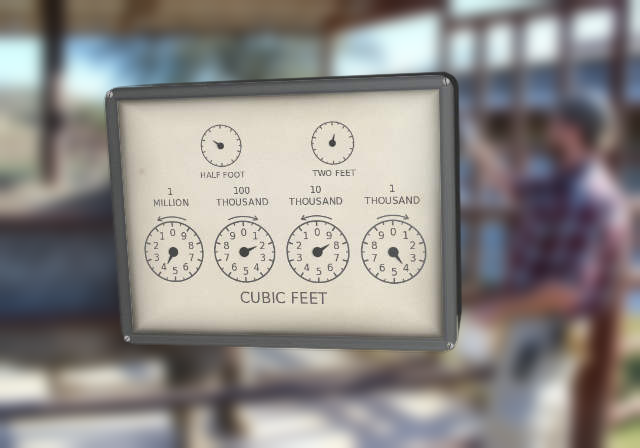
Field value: ft³ 418400
